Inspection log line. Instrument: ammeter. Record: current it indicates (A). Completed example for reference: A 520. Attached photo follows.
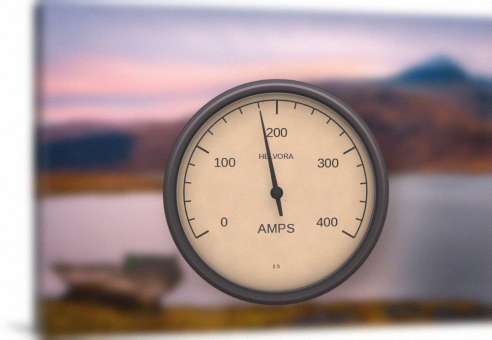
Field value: A 180
